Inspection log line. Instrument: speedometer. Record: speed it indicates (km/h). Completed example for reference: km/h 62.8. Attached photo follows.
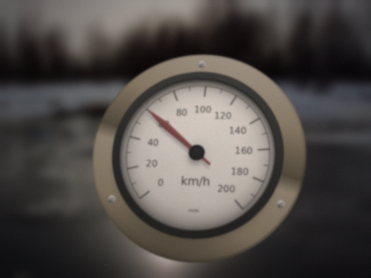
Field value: km/h 60
